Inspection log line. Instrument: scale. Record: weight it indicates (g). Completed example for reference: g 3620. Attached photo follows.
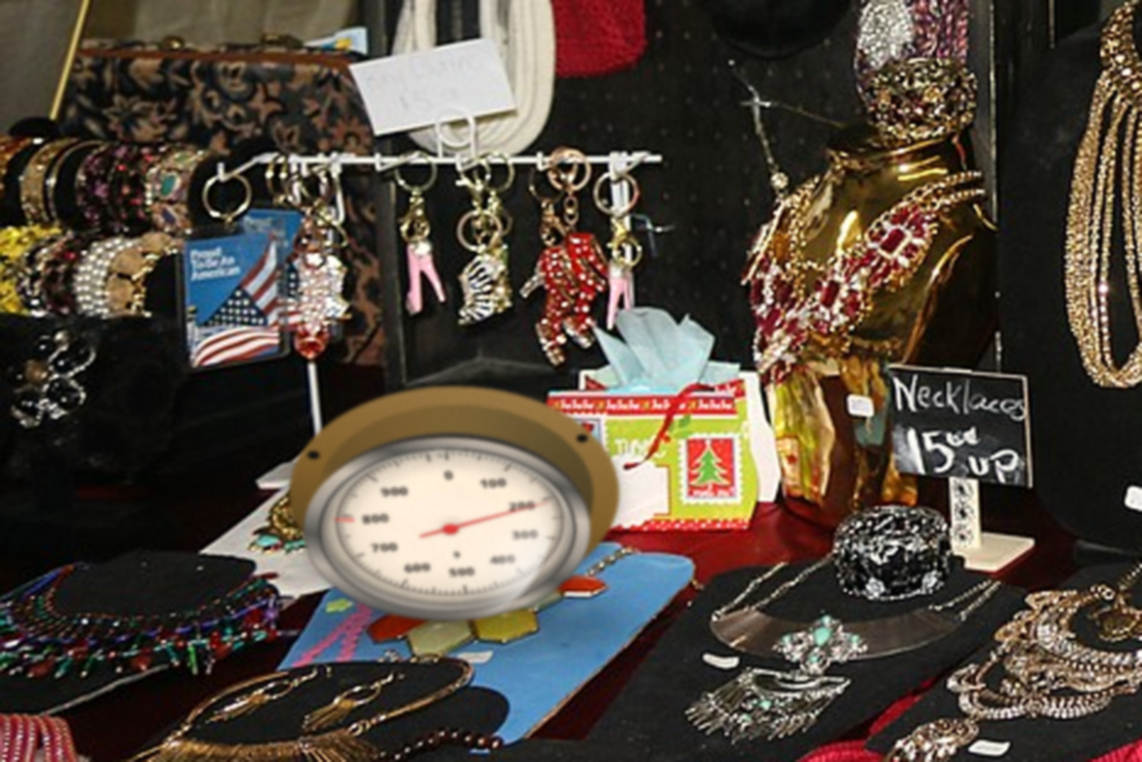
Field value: g 200
